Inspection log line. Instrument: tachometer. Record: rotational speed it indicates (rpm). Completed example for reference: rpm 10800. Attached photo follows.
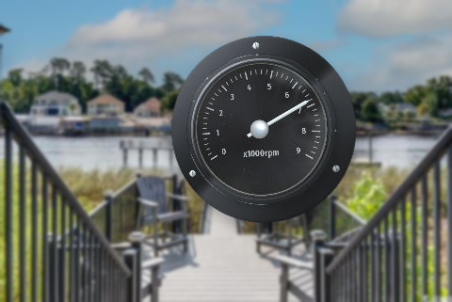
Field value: rpm 6800
